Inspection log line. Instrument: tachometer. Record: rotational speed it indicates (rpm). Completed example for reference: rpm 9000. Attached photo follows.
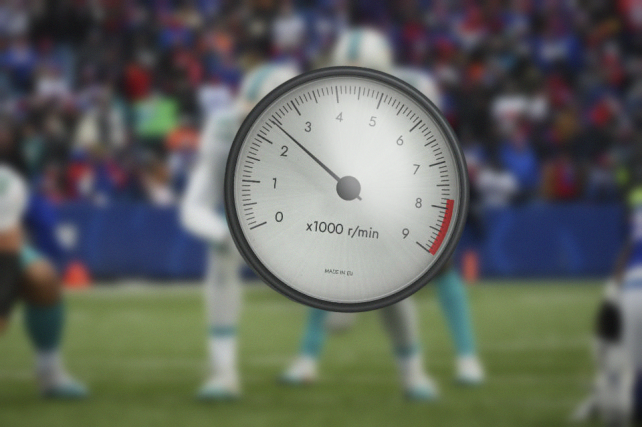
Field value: rpm 2400
